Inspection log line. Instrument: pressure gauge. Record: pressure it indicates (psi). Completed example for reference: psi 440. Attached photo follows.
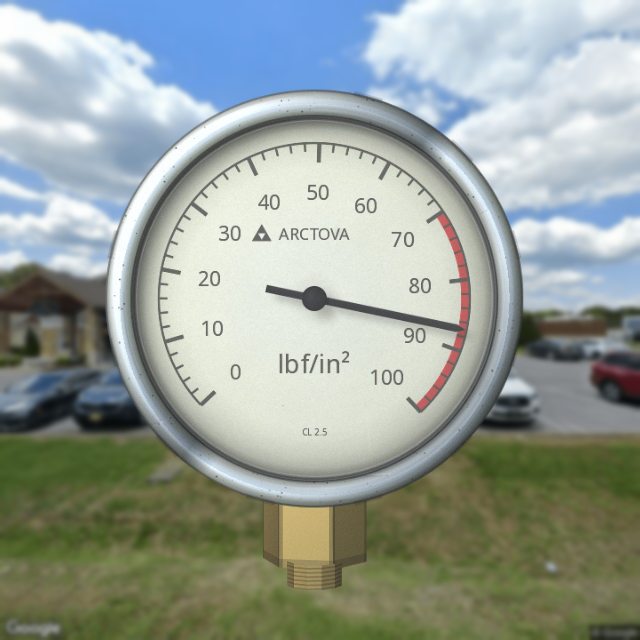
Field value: psi 87
